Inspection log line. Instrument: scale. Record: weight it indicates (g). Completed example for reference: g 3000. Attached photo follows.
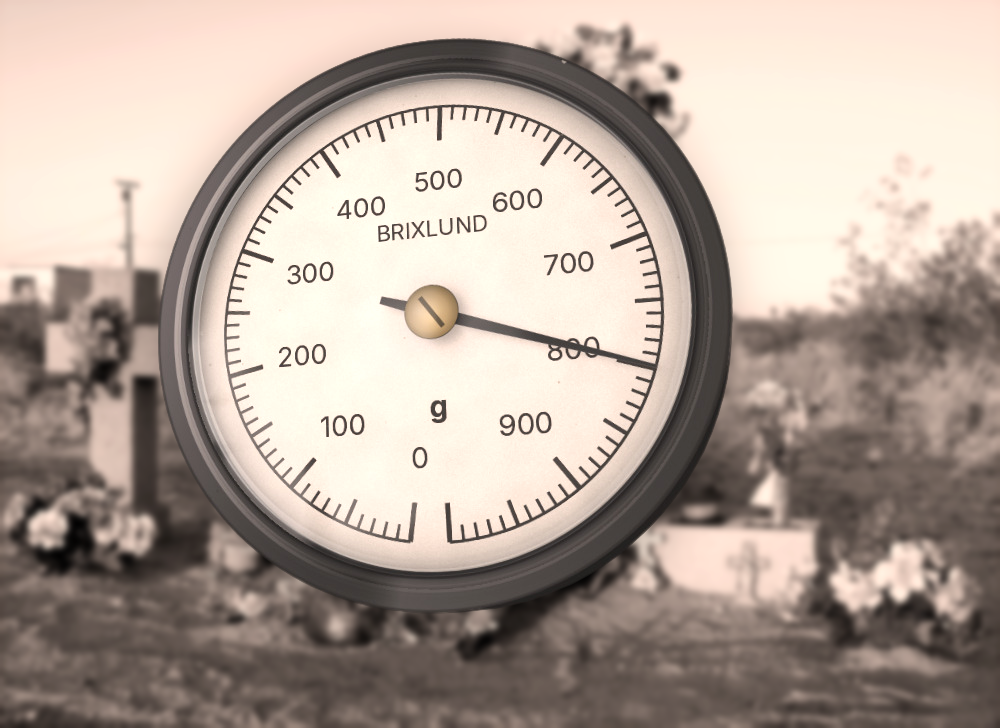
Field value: g 800
